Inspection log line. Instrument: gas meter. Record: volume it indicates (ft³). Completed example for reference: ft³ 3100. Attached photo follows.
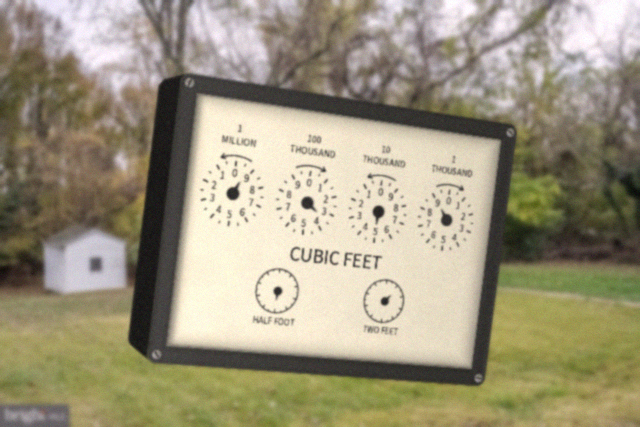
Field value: ft³ 934900
